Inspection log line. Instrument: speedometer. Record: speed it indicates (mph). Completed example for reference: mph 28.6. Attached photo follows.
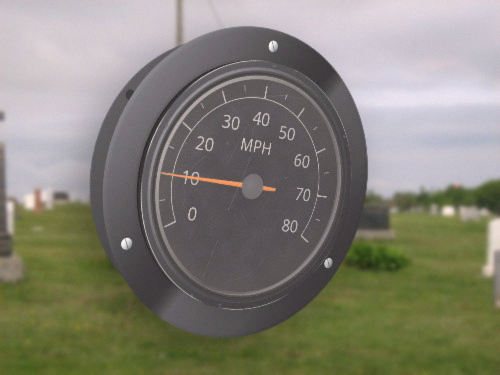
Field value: mph 10
